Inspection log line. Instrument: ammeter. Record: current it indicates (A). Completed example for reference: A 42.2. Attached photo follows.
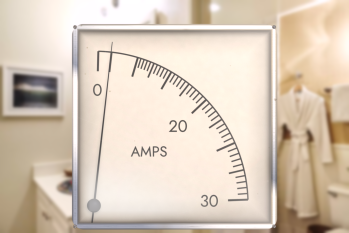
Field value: A 5
